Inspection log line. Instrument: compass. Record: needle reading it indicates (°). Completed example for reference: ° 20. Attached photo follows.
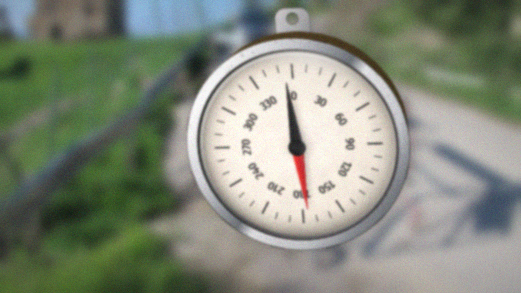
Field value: ° 175
